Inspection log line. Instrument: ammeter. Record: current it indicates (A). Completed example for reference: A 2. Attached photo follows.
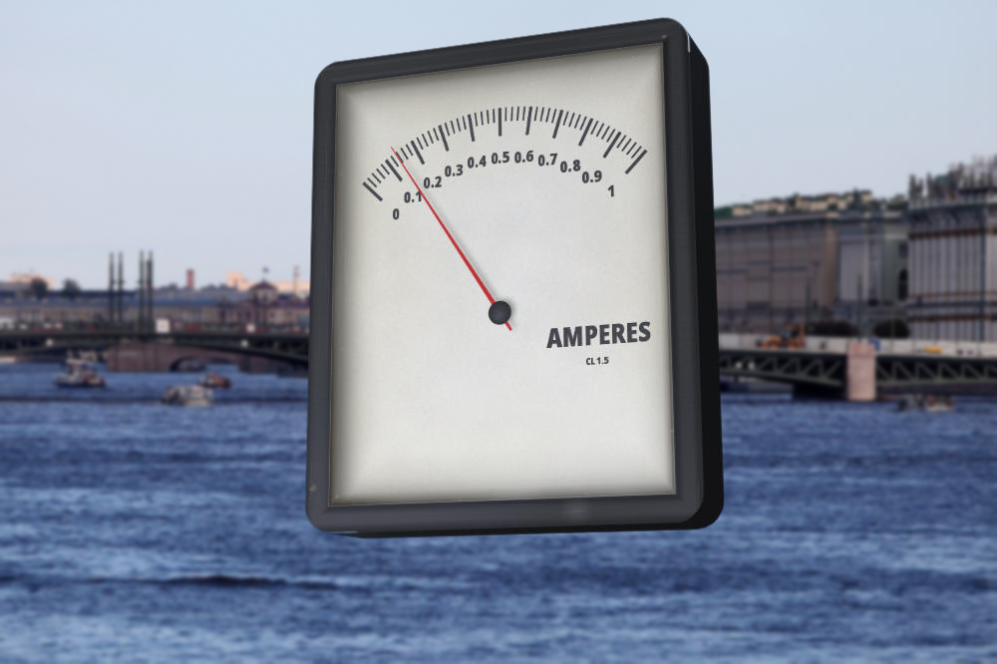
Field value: A 0.14
